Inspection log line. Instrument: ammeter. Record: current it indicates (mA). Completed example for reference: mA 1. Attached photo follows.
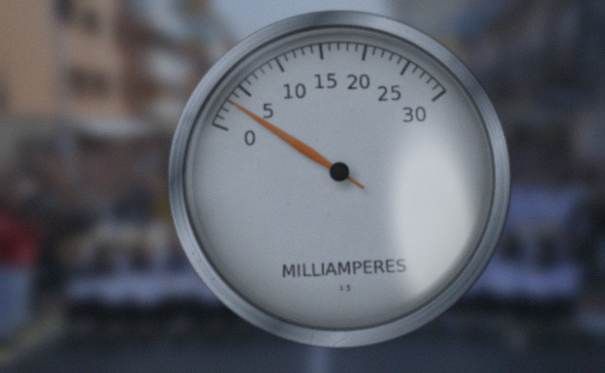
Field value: mA 3
